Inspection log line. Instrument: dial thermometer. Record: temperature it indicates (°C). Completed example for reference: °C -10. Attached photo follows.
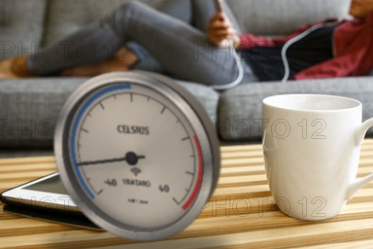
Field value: °C -30
